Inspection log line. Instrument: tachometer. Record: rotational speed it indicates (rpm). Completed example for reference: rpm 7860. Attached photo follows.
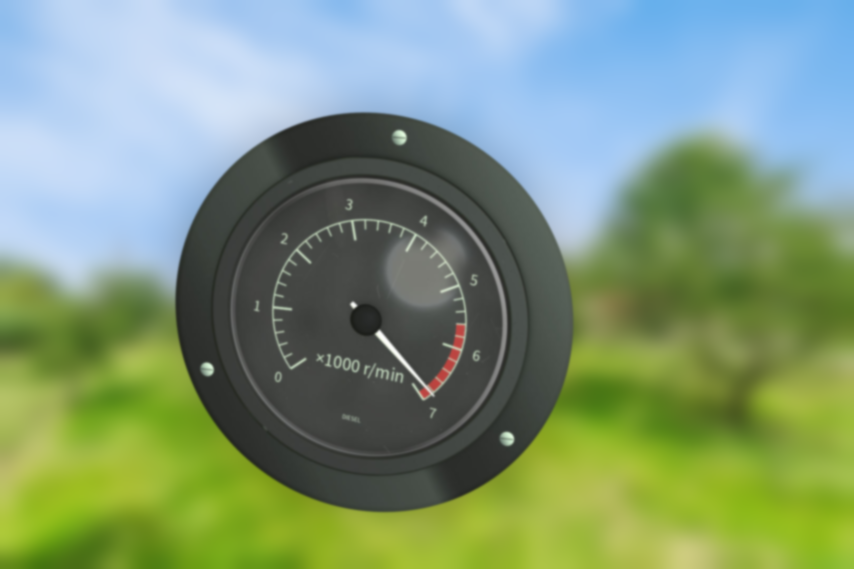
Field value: rpm 6800
